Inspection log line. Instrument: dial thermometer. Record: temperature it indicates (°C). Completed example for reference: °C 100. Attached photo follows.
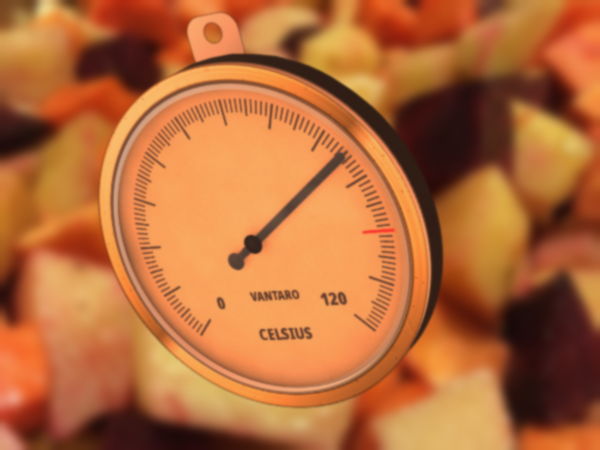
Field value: °C 85
